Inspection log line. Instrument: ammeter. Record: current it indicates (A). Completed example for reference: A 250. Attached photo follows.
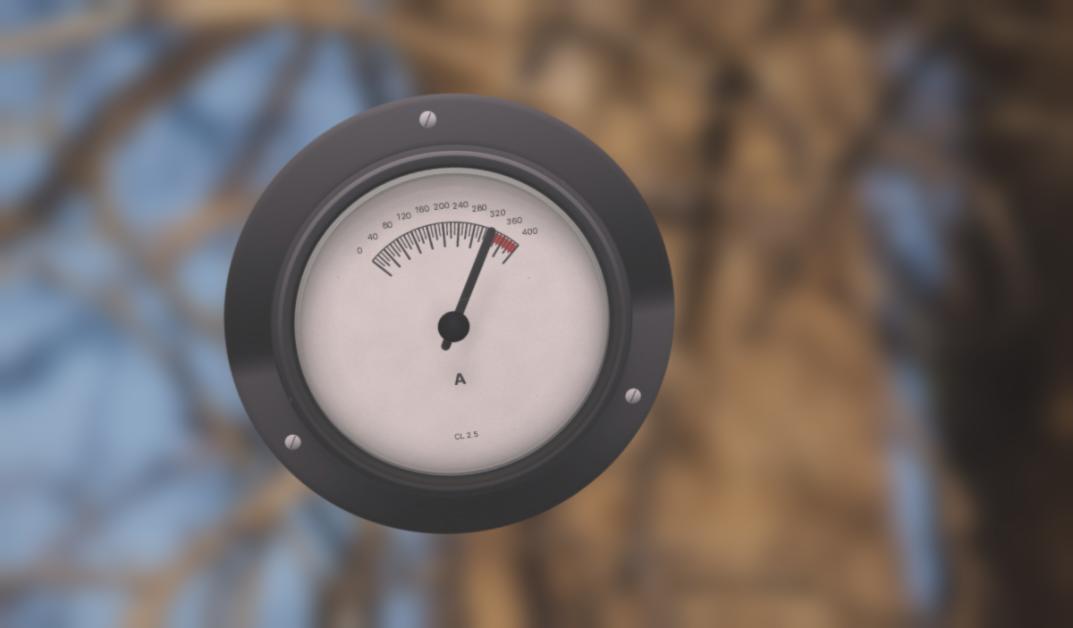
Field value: A 320
